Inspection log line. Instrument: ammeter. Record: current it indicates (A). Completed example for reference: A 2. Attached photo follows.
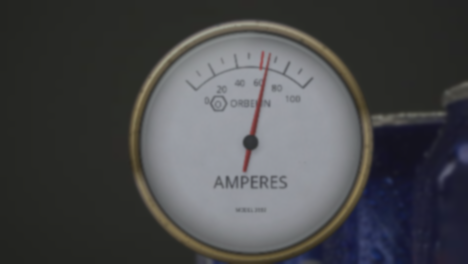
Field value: A 65
